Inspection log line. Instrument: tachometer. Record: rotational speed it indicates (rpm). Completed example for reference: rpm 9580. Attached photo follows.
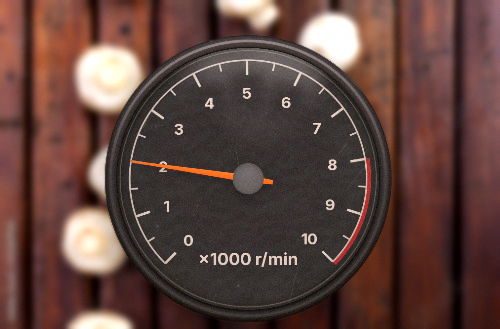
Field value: rpm 2000
